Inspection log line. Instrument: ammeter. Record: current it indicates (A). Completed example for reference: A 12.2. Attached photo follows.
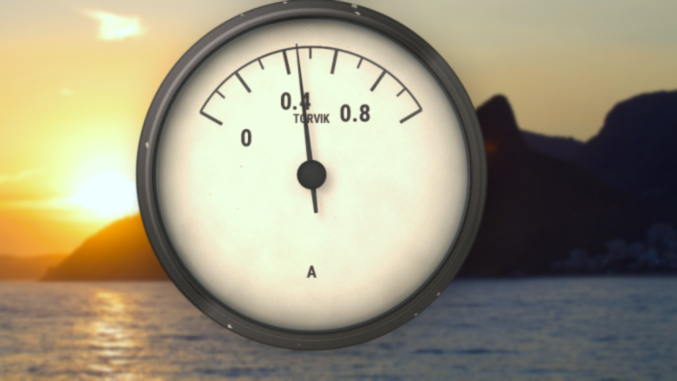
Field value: A 0.45
